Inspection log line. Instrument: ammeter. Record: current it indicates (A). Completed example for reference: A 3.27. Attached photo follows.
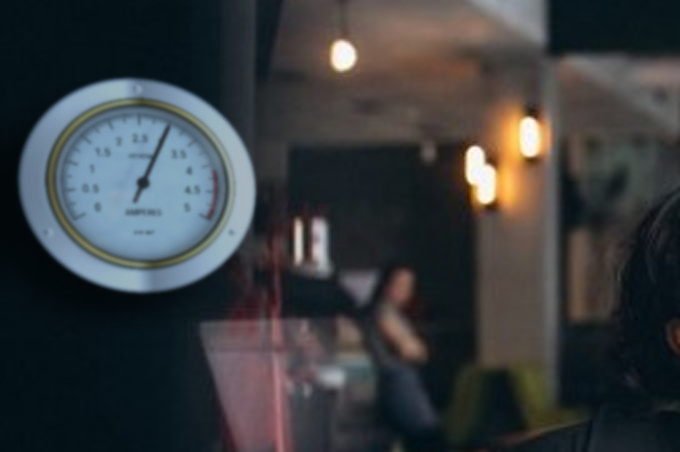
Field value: A 3
